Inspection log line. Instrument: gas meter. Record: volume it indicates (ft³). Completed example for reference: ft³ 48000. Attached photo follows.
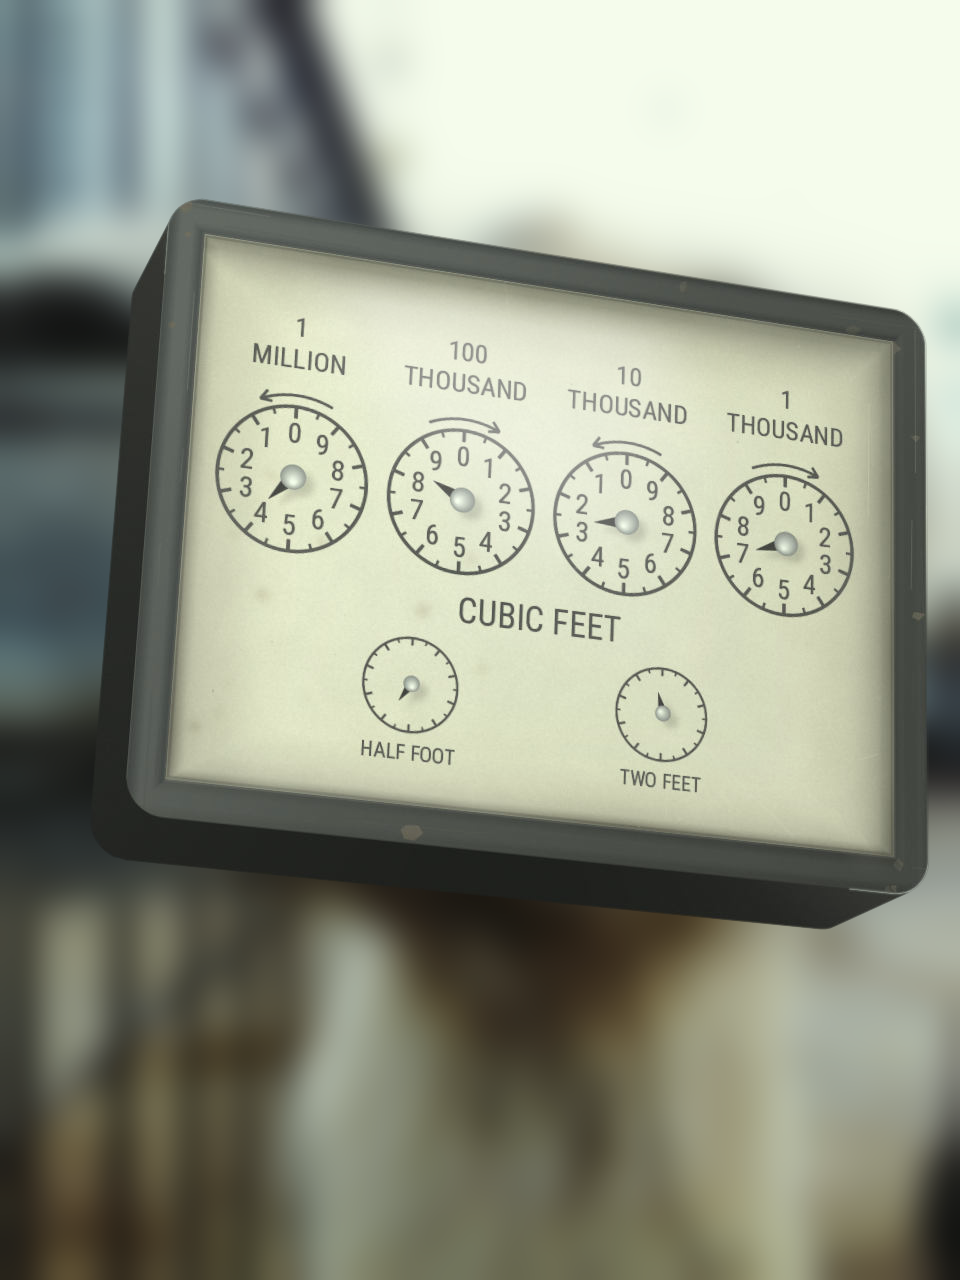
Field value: ft³ 382700
